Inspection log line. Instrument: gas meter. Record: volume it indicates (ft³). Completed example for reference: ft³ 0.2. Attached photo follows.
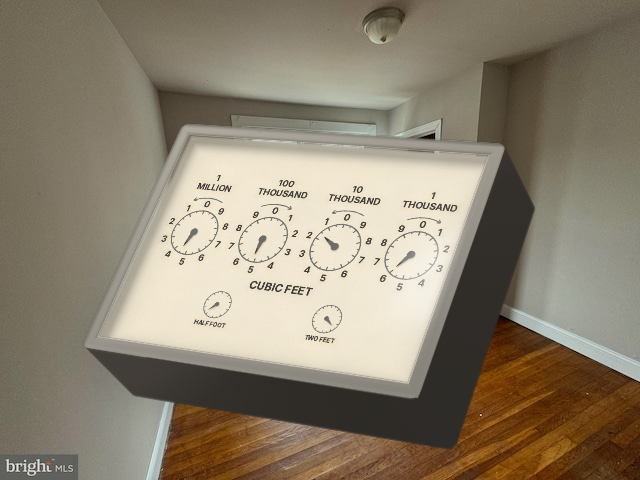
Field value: ft³ 451600
